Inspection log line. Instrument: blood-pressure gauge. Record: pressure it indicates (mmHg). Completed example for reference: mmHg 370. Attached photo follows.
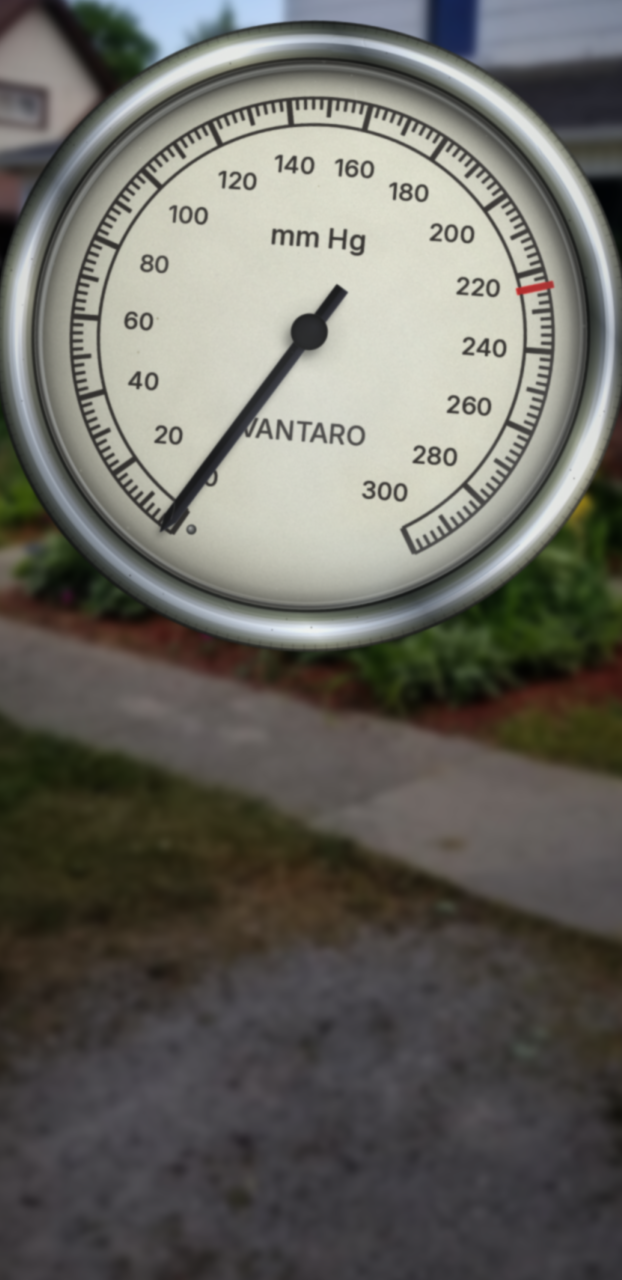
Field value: mmHg 2
